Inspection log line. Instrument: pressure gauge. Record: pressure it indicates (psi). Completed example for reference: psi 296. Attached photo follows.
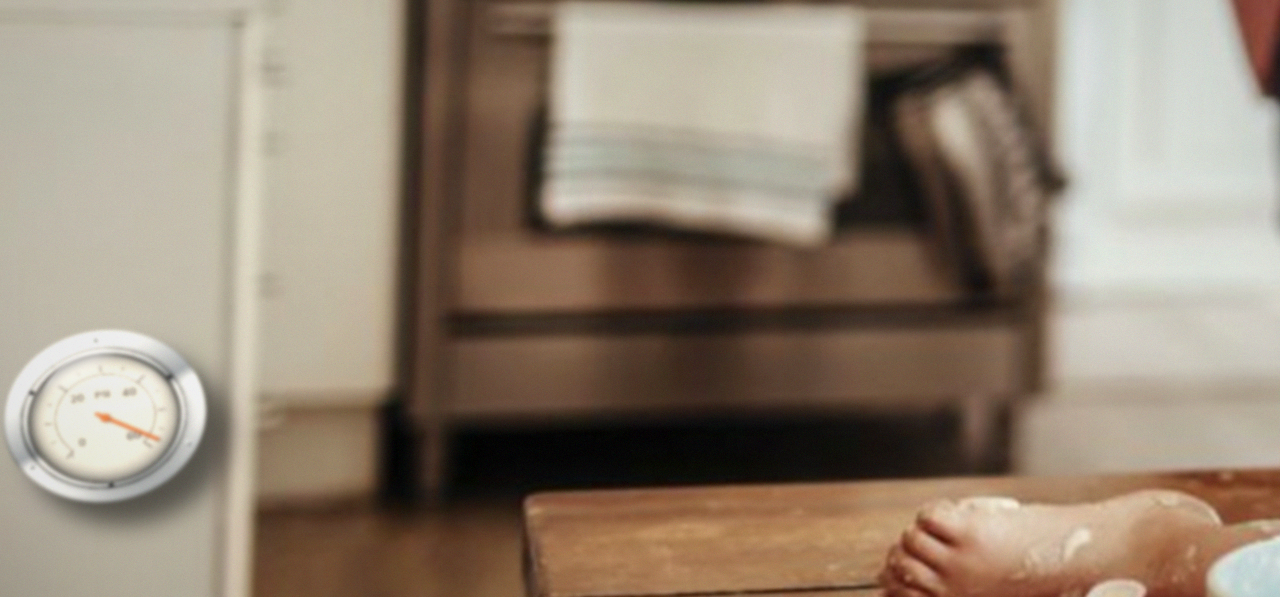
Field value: psi 57.5
